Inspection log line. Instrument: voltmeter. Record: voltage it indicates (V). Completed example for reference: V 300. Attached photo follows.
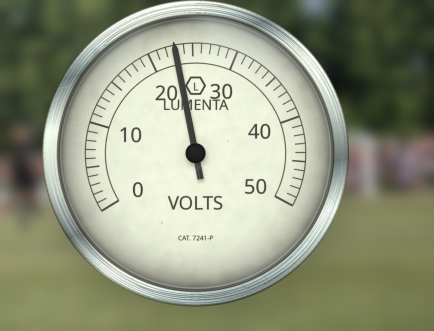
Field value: V 23
